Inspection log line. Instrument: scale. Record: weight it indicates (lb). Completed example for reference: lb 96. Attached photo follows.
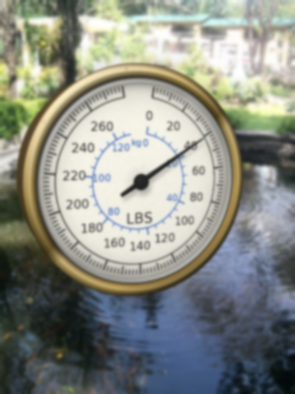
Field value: lb 40
